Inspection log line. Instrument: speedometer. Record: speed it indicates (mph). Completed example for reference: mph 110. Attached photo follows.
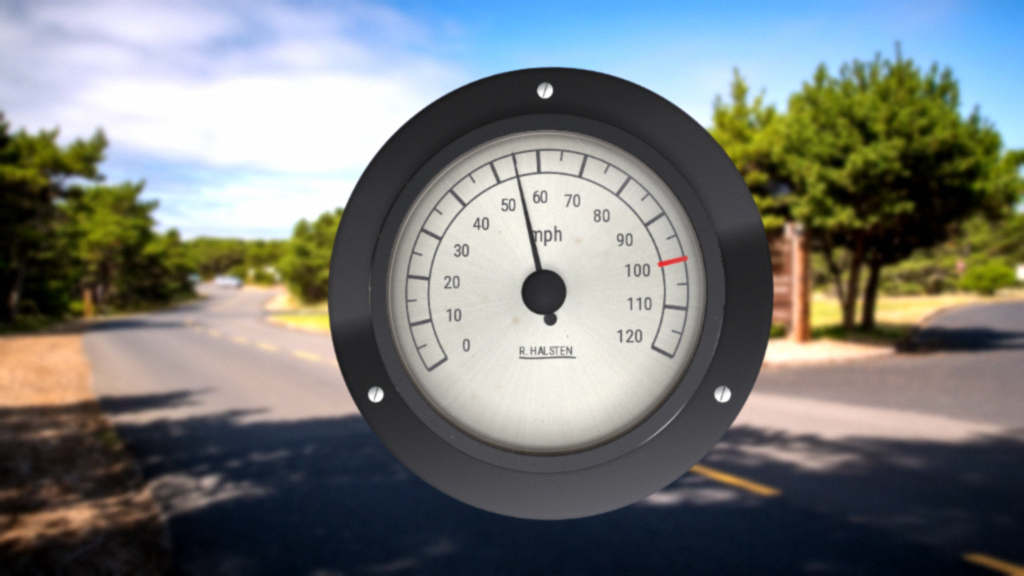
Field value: mph 55
